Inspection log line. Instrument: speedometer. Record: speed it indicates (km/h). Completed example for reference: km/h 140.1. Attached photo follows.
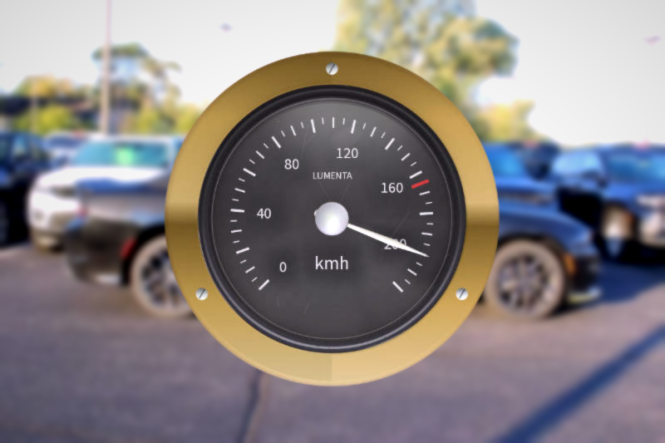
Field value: km/h 200
